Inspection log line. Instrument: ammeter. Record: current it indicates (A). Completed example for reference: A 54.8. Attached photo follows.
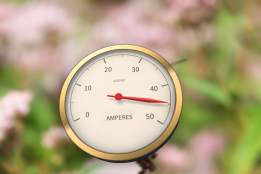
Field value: A 45
